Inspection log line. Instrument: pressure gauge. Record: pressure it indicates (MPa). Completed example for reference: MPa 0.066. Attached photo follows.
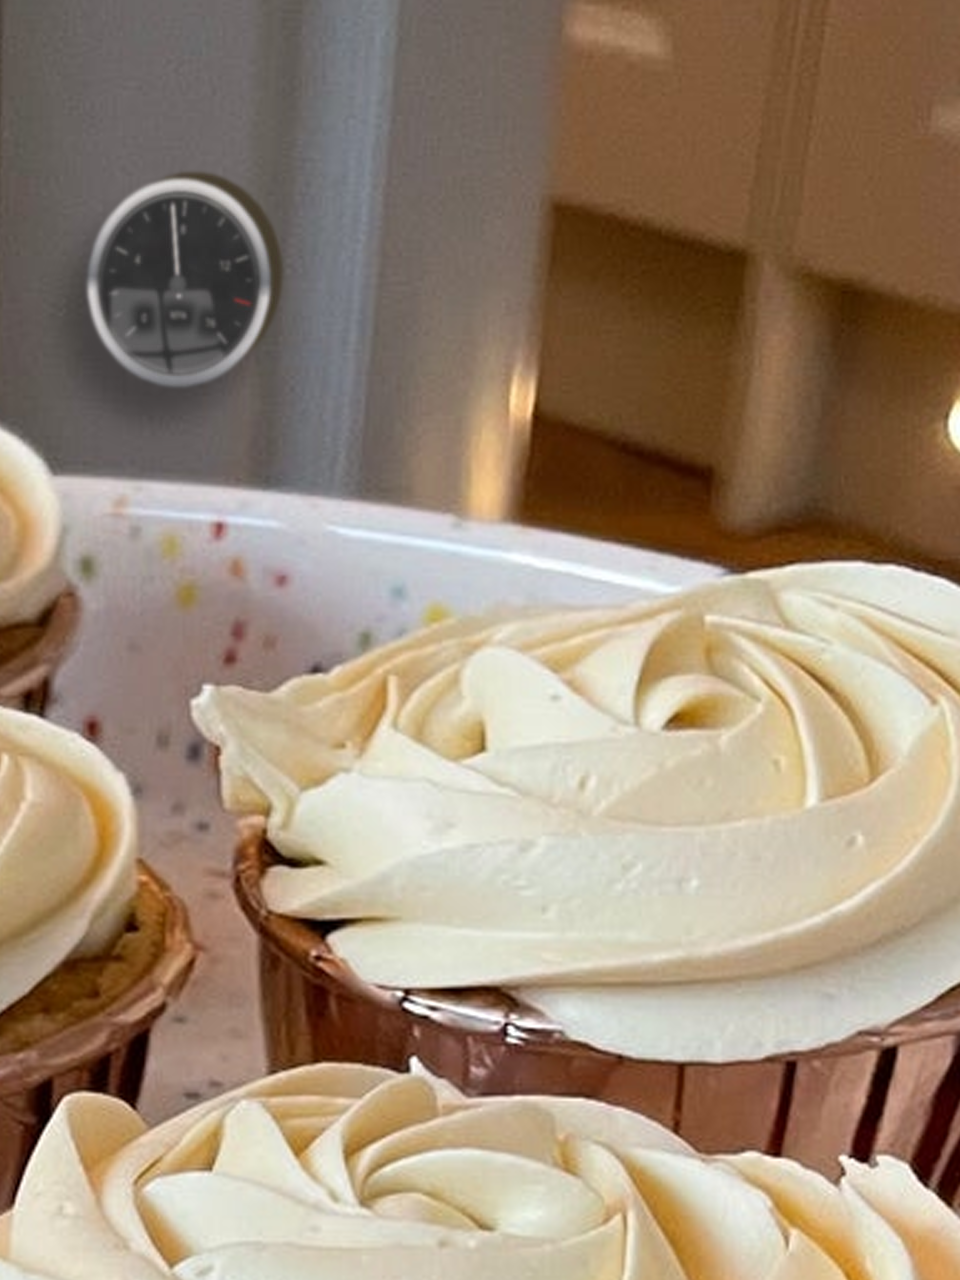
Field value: MPa 7.5
